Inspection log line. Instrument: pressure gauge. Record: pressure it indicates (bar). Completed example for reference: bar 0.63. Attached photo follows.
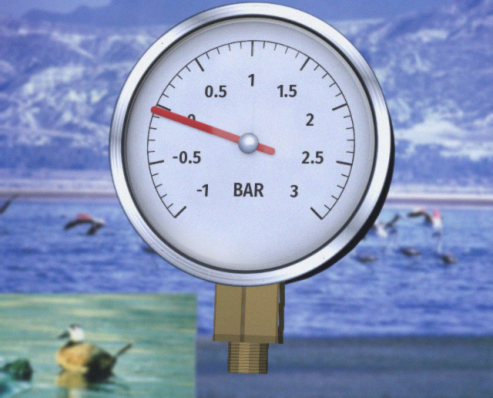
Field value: bar -0.05
